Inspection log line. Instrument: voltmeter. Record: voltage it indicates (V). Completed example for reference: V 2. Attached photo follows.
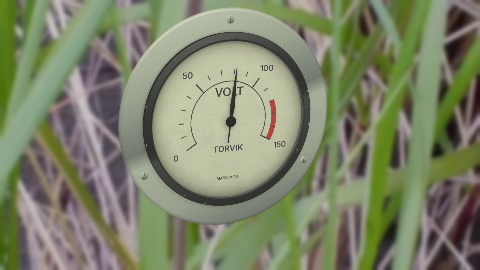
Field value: V 80
